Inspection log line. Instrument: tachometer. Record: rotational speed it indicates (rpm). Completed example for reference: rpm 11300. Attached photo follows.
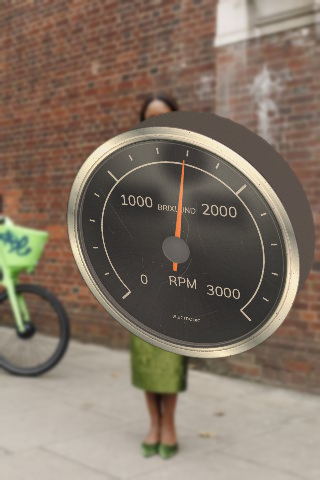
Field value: rpm 1600
